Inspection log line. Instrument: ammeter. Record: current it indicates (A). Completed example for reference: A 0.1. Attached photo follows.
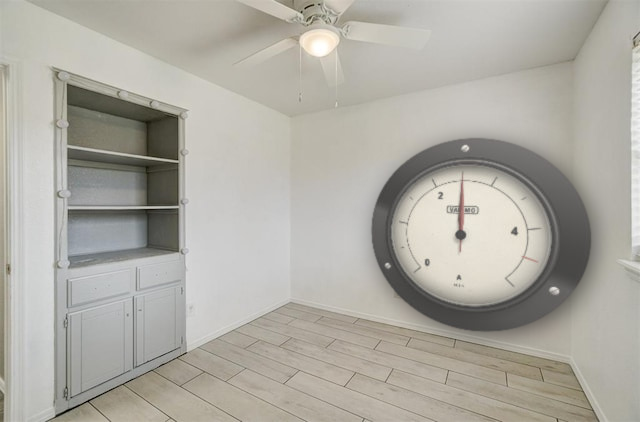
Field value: A 2.5
